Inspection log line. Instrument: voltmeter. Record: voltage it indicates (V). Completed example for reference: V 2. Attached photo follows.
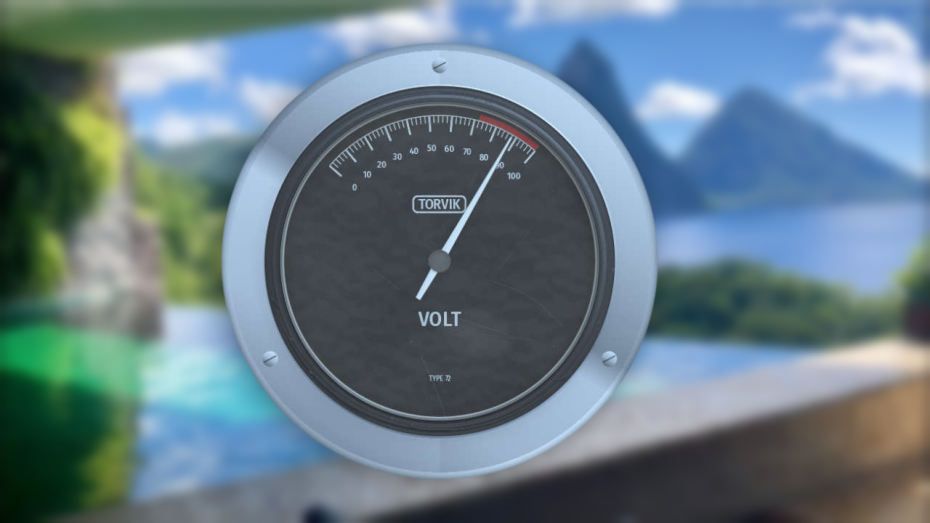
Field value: V 88
